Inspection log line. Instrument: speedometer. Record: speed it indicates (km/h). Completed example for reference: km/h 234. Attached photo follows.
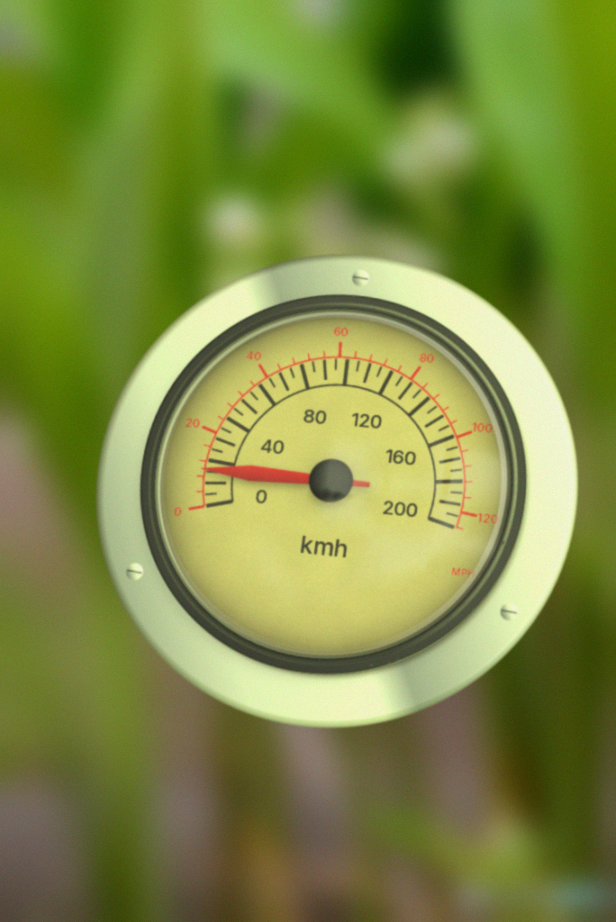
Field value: km/h 15
